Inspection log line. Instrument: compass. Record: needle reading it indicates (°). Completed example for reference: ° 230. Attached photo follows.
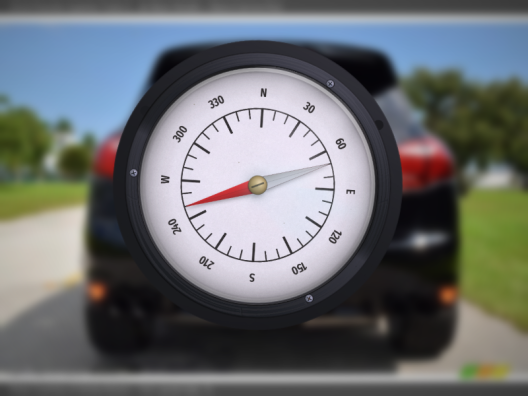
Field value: ° 250
